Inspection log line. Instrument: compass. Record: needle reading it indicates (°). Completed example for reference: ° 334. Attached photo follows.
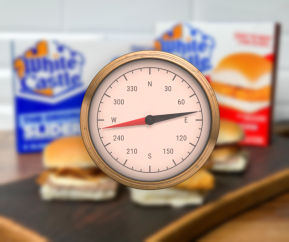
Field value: ° 260
